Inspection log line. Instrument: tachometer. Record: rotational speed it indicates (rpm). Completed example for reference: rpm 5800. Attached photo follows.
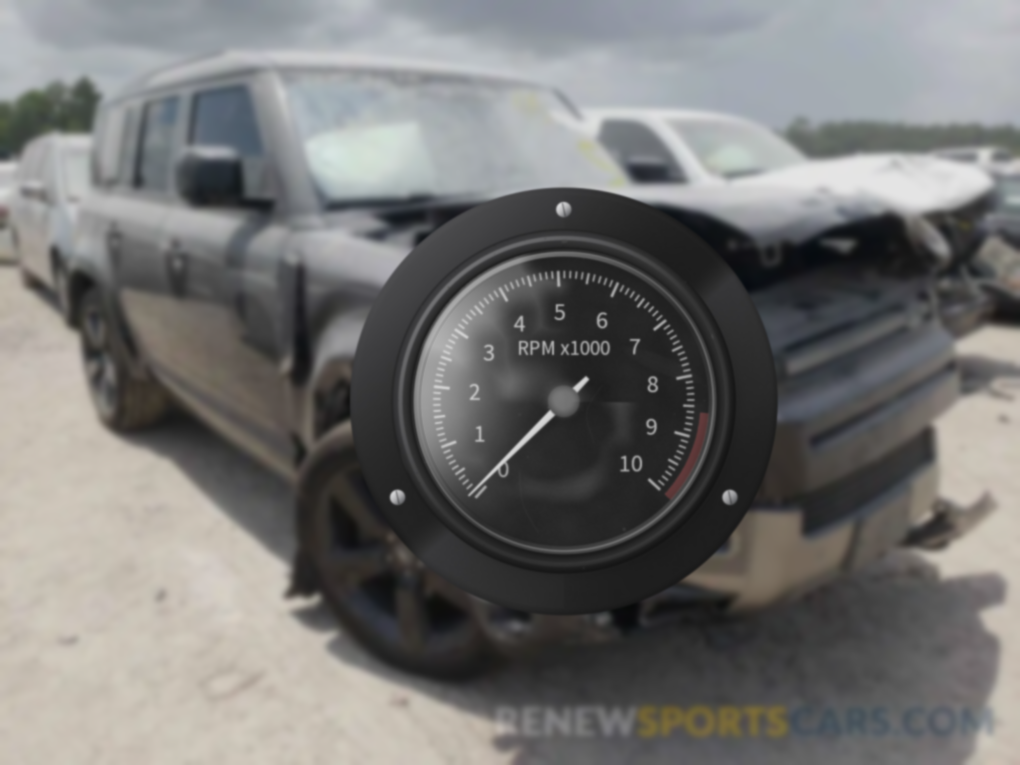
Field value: rpm 100
